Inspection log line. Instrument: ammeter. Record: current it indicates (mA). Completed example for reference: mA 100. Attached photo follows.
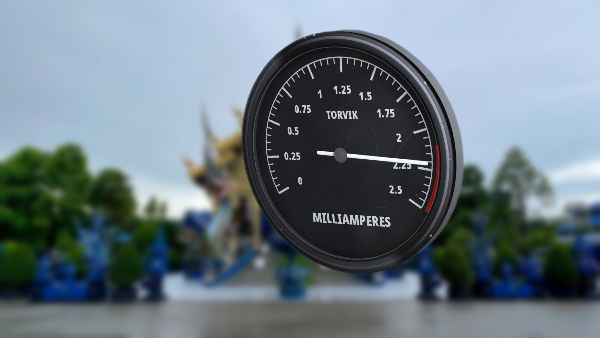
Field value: mA 2.2
